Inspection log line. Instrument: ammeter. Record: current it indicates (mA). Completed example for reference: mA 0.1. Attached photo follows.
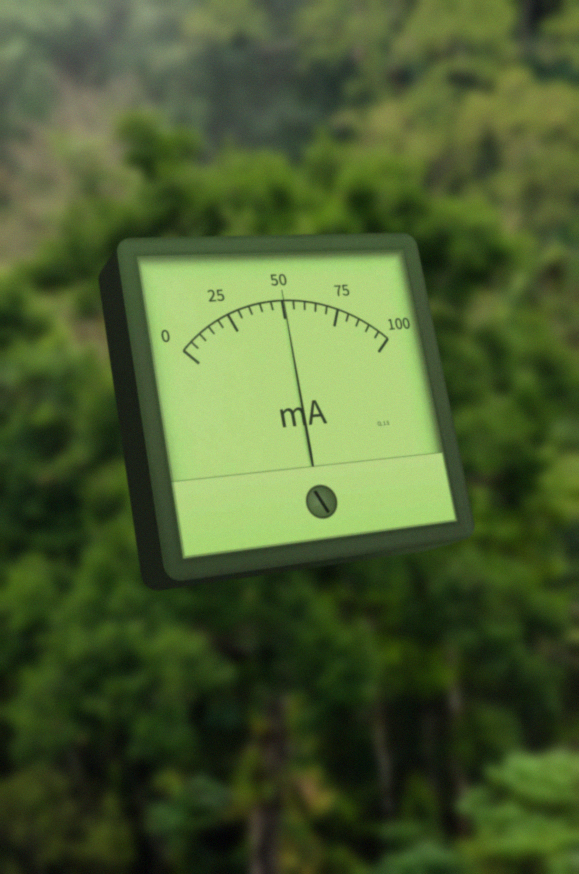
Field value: mA 50
